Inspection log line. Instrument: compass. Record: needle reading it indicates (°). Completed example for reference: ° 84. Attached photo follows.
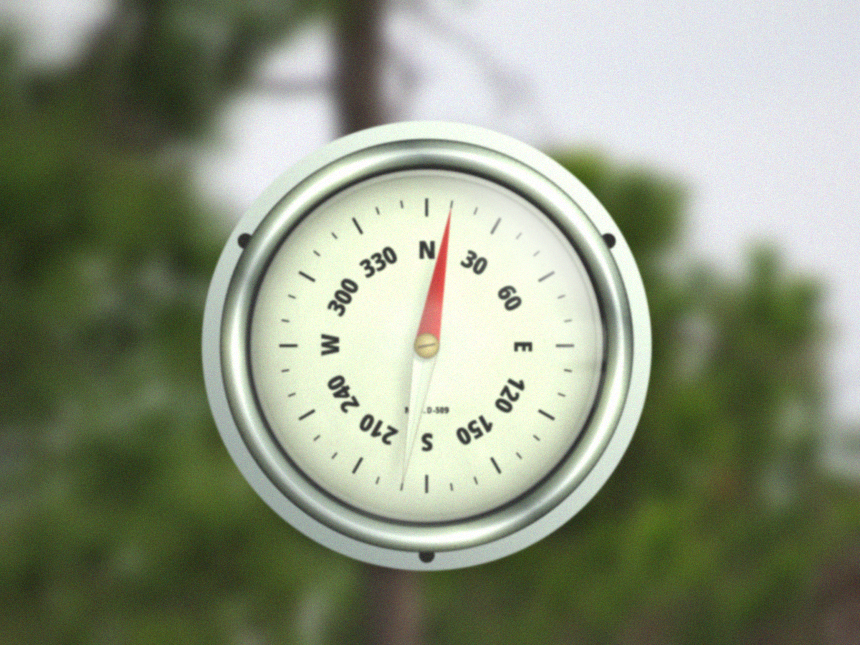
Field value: ° 10
